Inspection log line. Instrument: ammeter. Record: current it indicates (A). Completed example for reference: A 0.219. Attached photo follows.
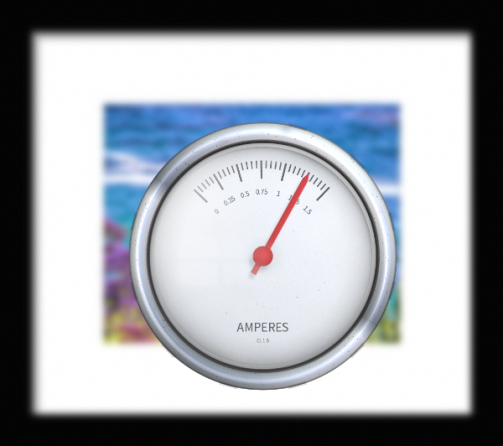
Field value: A 1.25
